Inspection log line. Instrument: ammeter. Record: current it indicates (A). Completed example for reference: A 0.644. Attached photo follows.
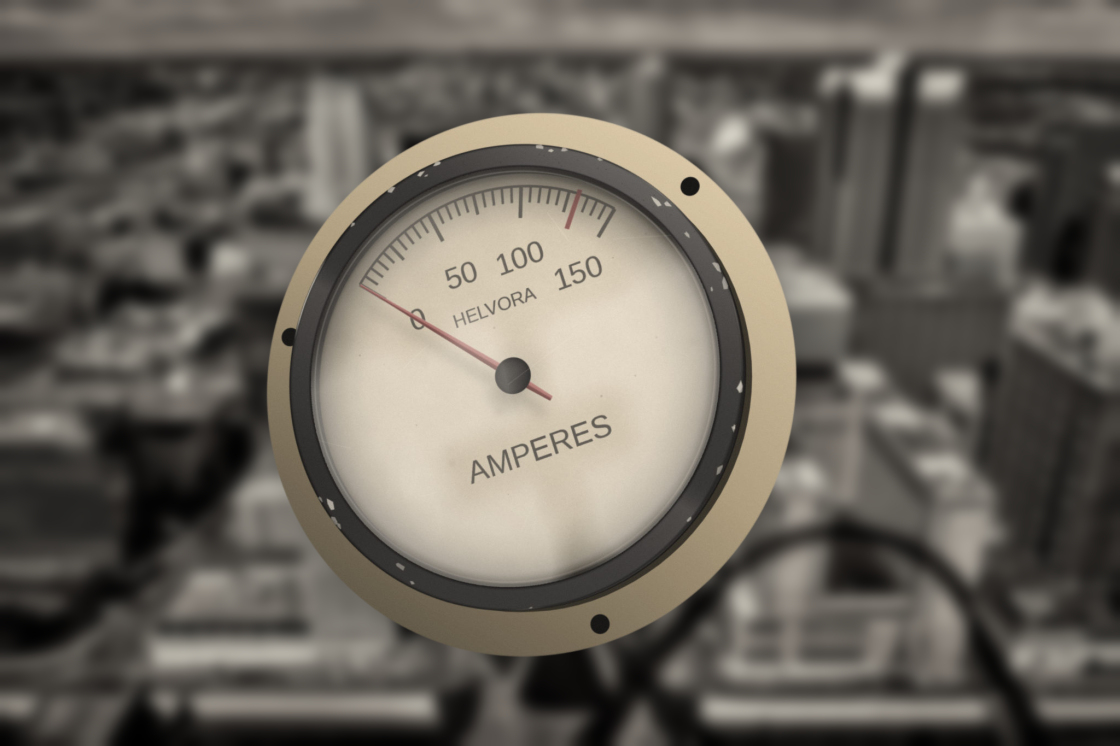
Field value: A 0
